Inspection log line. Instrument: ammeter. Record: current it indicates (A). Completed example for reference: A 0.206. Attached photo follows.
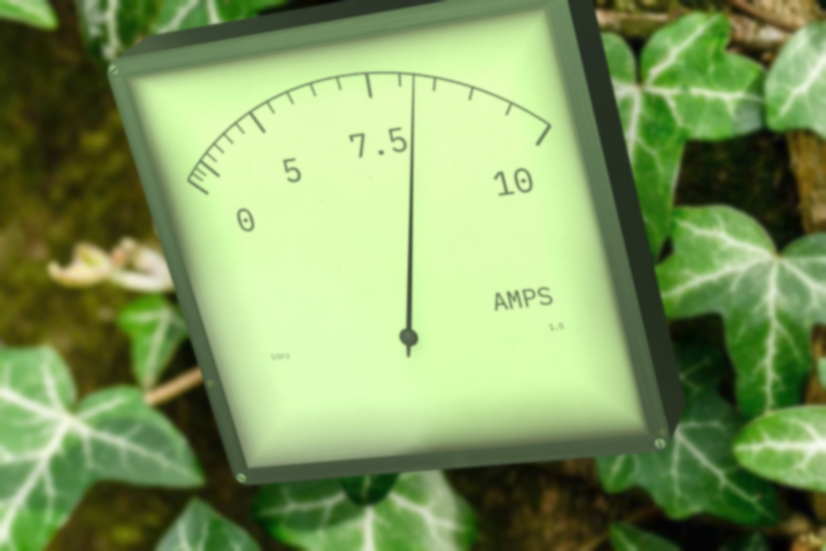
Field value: A 8.25
